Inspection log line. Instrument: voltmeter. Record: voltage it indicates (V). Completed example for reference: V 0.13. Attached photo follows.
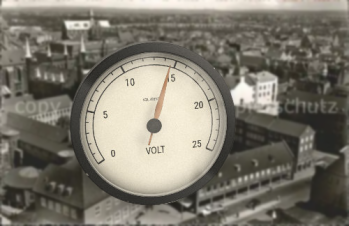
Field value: V 14.5
